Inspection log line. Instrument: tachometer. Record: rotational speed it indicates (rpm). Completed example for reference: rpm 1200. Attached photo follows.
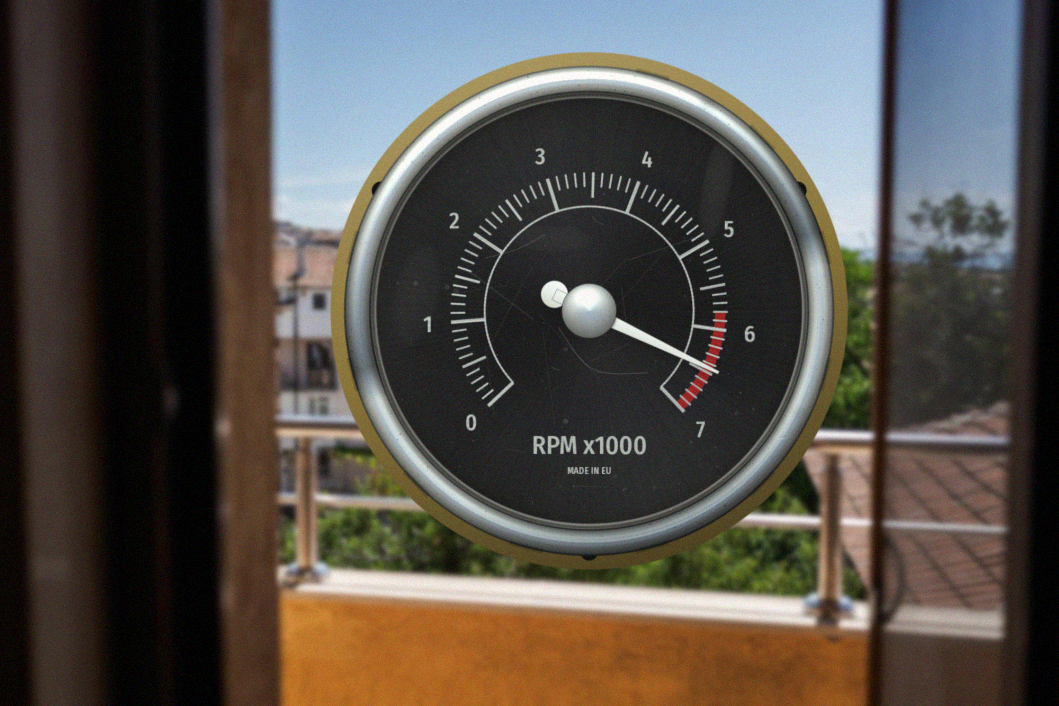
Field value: rpm 6450
